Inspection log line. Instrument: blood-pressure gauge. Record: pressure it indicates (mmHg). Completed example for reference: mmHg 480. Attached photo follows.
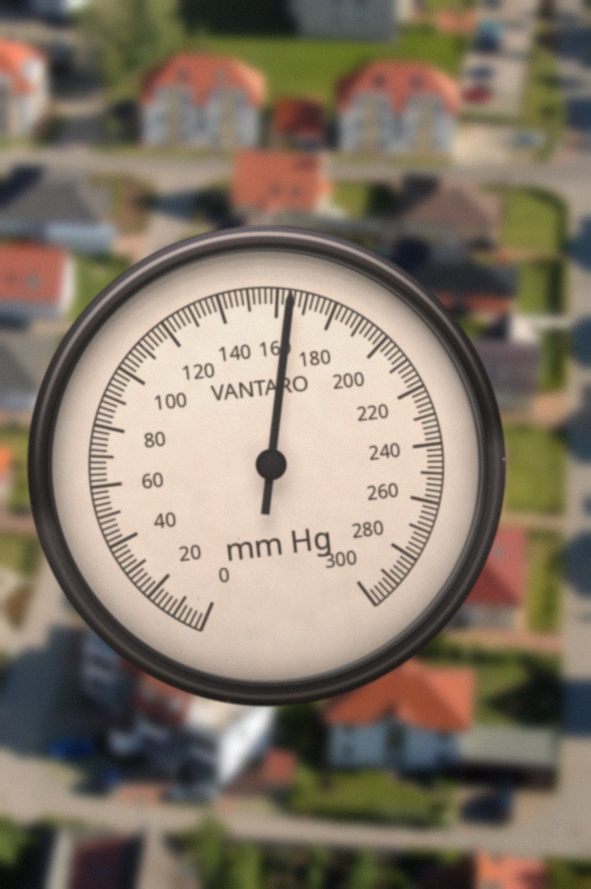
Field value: mmHg 164
